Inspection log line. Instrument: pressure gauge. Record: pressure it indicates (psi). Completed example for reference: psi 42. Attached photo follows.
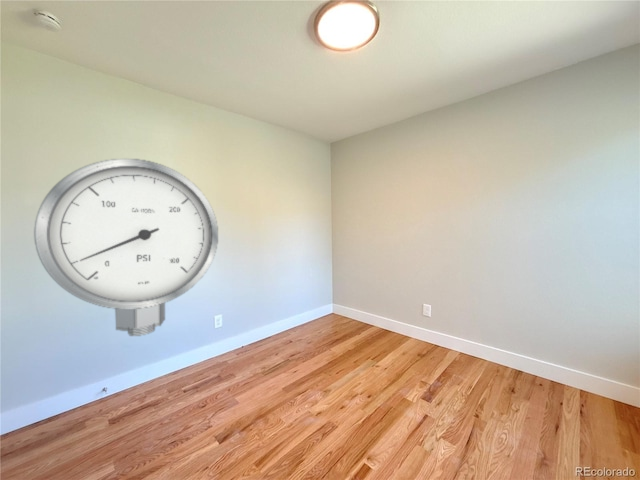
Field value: psi 20
